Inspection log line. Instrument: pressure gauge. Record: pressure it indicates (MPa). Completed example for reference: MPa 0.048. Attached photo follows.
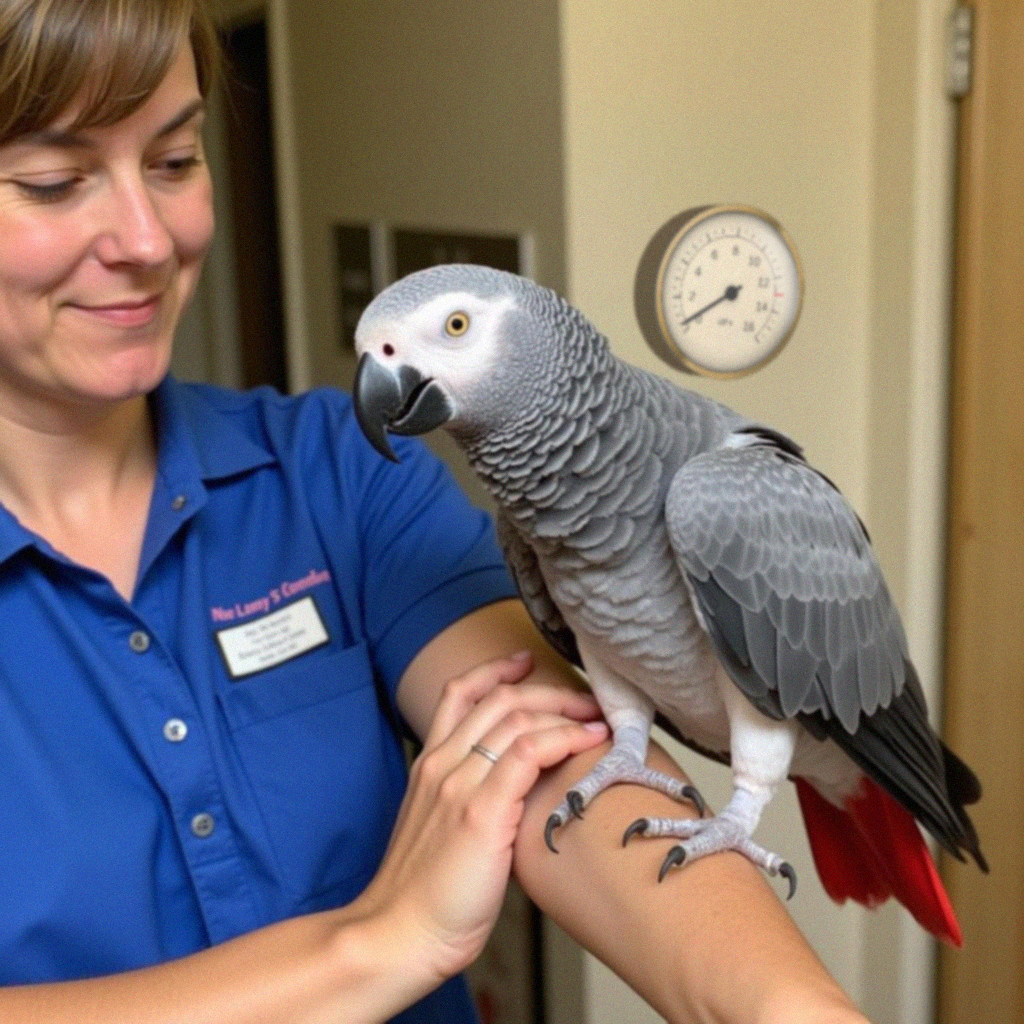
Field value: MPa 0.5
